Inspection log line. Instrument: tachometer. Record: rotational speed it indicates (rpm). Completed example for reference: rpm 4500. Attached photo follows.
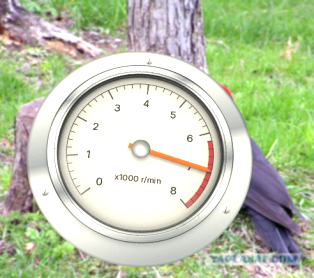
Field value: rpm 7000
